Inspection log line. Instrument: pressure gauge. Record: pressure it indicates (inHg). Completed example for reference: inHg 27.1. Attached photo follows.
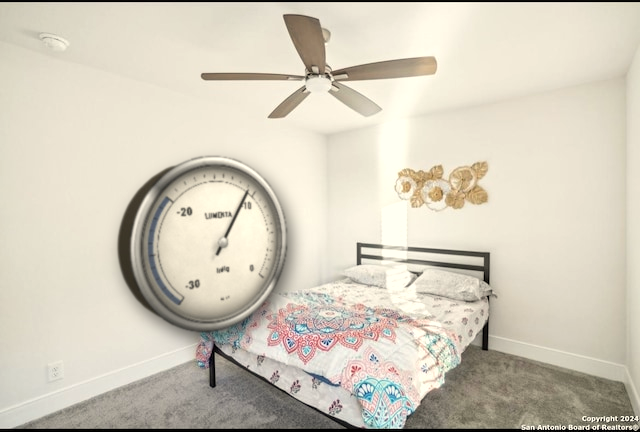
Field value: inHg -11
